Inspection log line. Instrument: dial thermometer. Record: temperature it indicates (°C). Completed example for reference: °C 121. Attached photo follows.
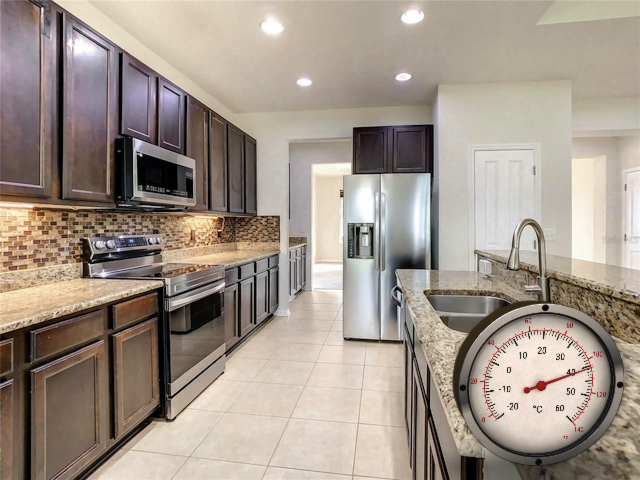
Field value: °C 40
